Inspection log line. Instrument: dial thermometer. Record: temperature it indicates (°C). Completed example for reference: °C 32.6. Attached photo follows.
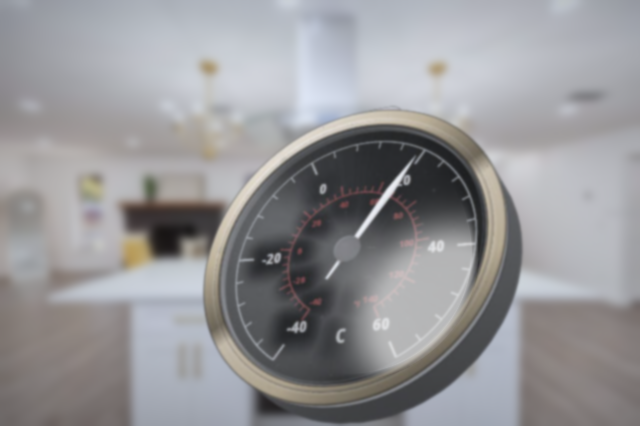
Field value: °C 20
